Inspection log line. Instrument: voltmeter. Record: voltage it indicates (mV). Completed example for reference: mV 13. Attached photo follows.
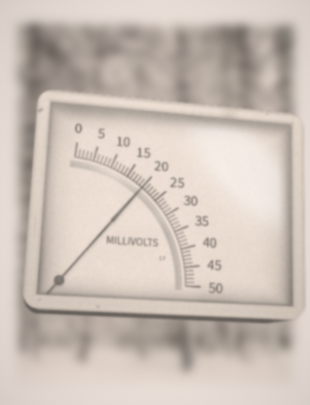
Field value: mV 20
